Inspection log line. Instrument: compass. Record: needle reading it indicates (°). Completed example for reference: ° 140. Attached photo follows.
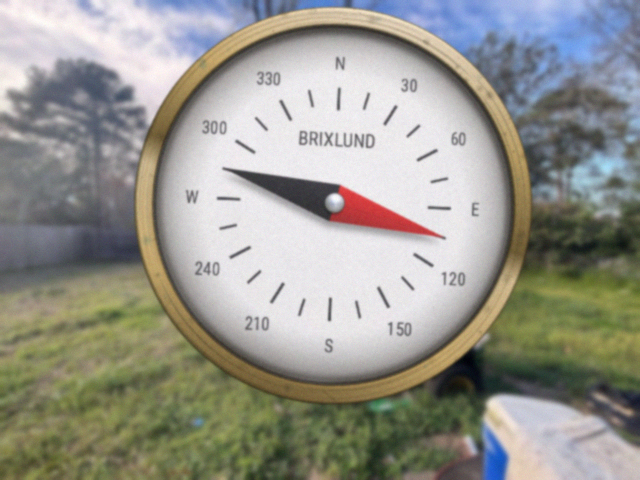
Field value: ° 105
